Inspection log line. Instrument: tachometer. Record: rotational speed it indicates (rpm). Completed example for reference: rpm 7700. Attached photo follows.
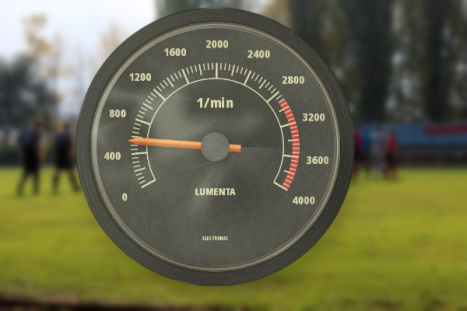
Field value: rpm 550
